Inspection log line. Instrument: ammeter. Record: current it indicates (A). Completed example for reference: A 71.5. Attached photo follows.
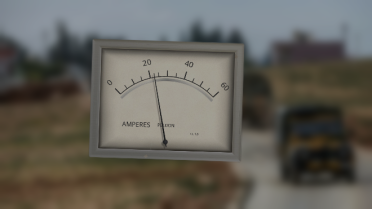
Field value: A 22.5
